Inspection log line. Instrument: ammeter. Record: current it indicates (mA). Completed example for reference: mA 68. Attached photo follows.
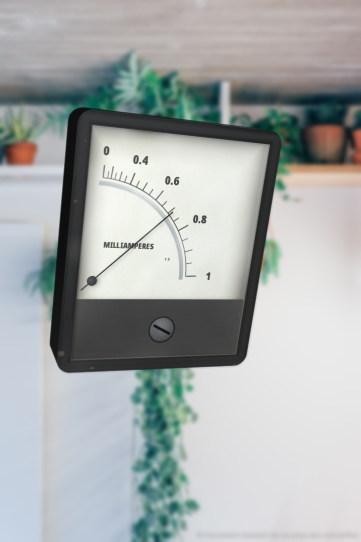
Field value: mA 0.7
